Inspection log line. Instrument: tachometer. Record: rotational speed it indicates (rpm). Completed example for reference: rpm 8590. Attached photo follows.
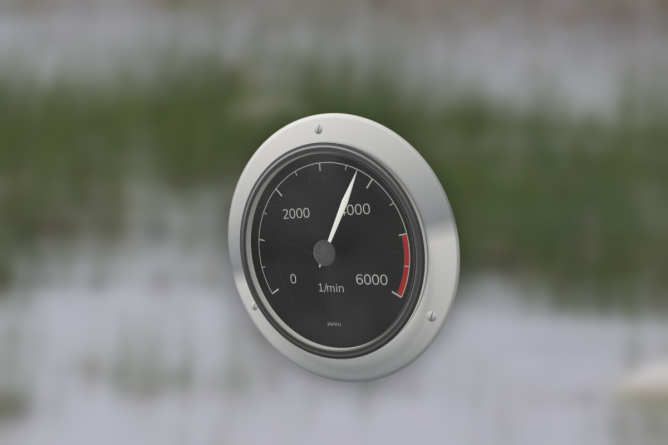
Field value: rpm 3750
